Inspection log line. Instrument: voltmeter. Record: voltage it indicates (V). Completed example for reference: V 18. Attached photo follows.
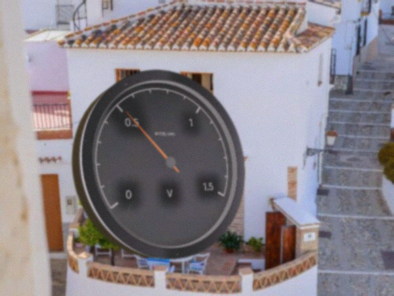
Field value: V 0.5
